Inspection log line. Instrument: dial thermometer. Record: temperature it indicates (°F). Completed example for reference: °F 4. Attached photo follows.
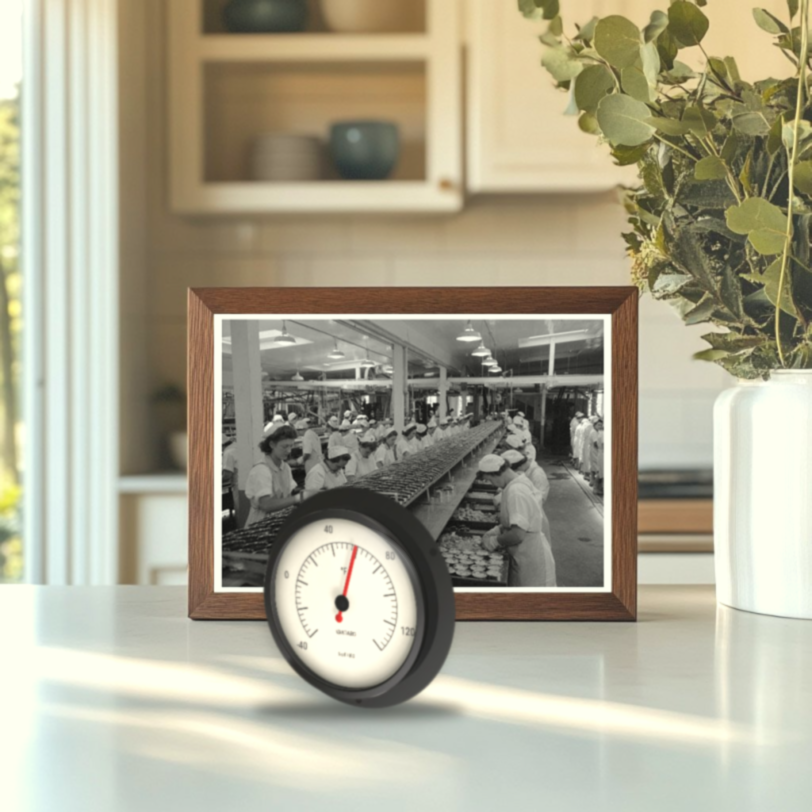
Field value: °F 60
